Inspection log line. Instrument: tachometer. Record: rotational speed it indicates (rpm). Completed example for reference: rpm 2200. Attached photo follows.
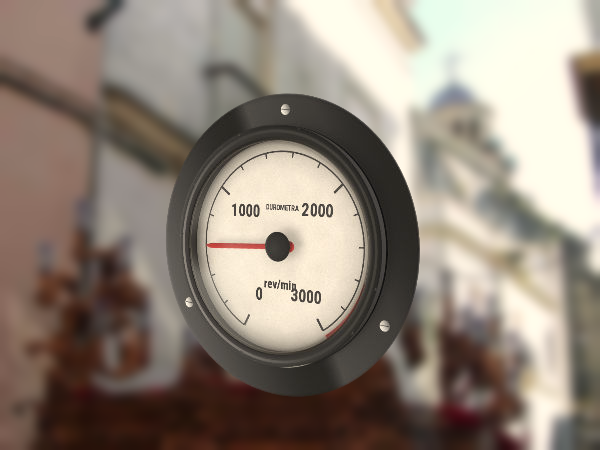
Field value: rpm 600
